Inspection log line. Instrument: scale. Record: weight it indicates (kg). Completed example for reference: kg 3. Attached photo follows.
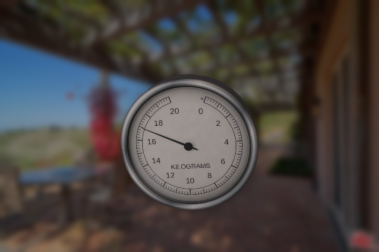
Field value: kg 17
